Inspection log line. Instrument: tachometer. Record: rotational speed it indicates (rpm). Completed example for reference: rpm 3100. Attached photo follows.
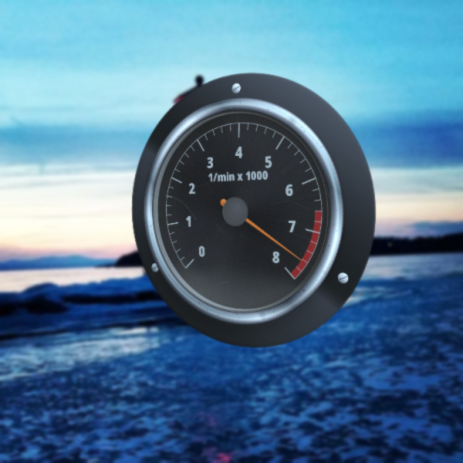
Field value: rpm 7600
